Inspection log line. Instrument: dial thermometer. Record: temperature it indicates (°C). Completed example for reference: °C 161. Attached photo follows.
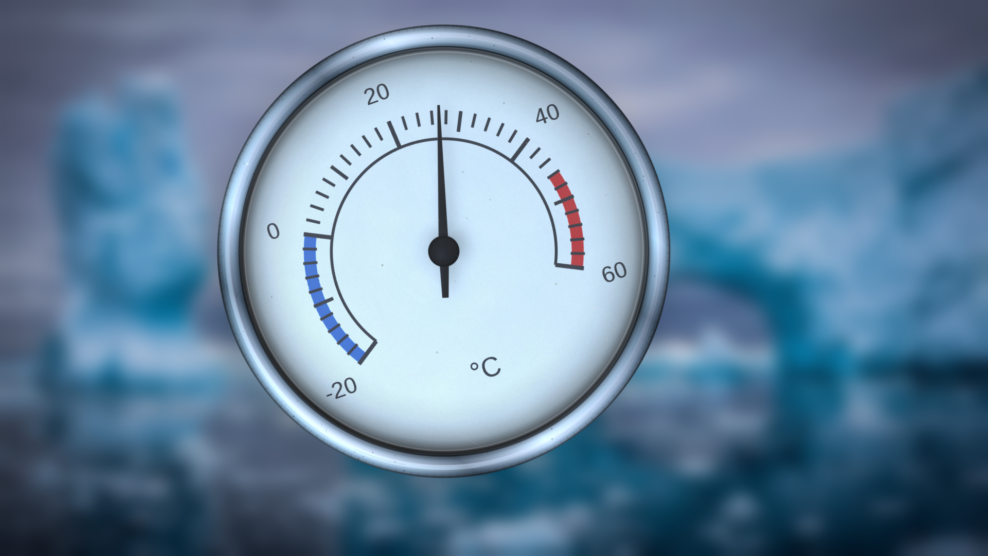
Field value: °C 27
